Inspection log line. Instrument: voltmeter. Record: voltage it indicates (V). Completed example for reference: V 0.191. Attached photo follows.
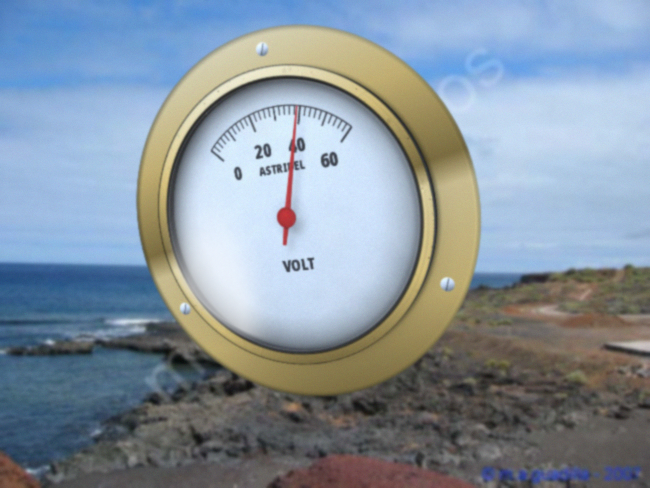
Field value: V 40
